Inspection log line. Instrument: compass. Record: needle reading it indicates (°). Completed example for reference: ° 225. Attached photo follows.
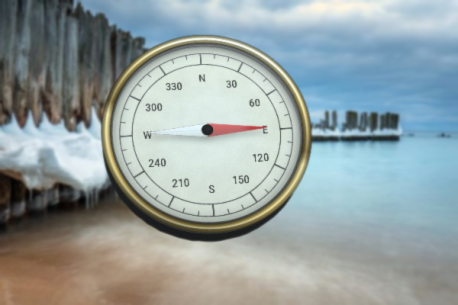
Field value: ° 90
